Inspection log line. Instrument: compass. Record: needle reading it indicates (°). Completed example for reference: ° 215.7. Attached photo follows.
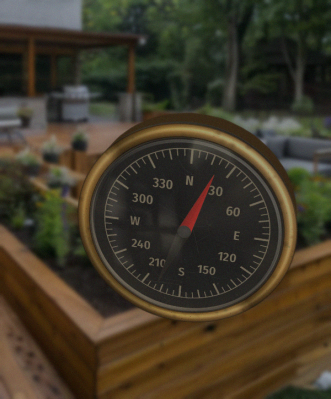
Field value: ° 20
